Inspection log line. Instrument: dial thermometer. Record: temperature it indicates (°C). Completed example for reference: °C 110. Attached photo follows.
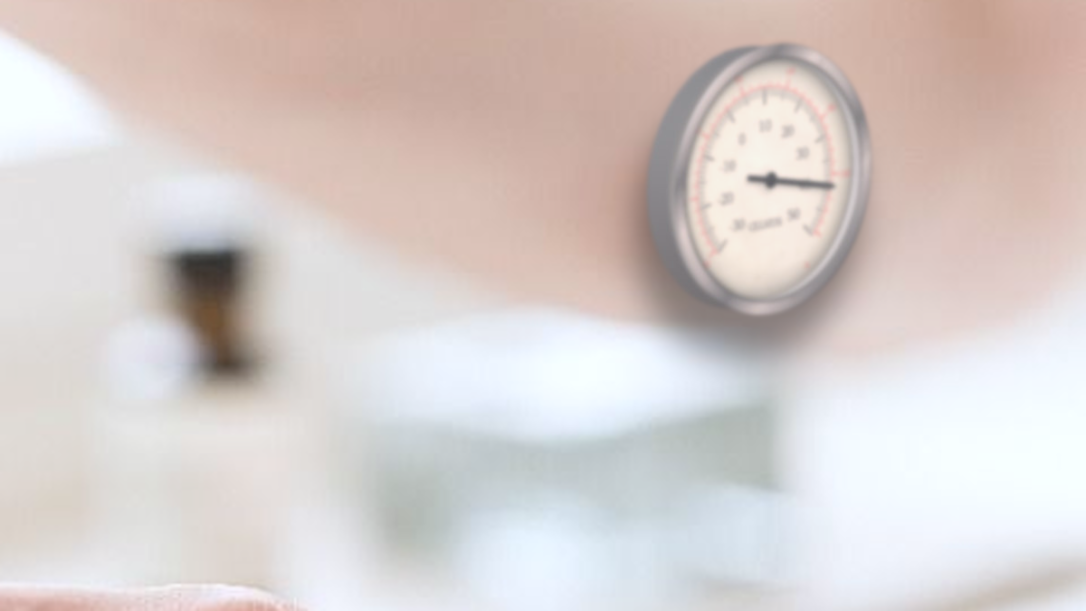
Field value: °C 40
